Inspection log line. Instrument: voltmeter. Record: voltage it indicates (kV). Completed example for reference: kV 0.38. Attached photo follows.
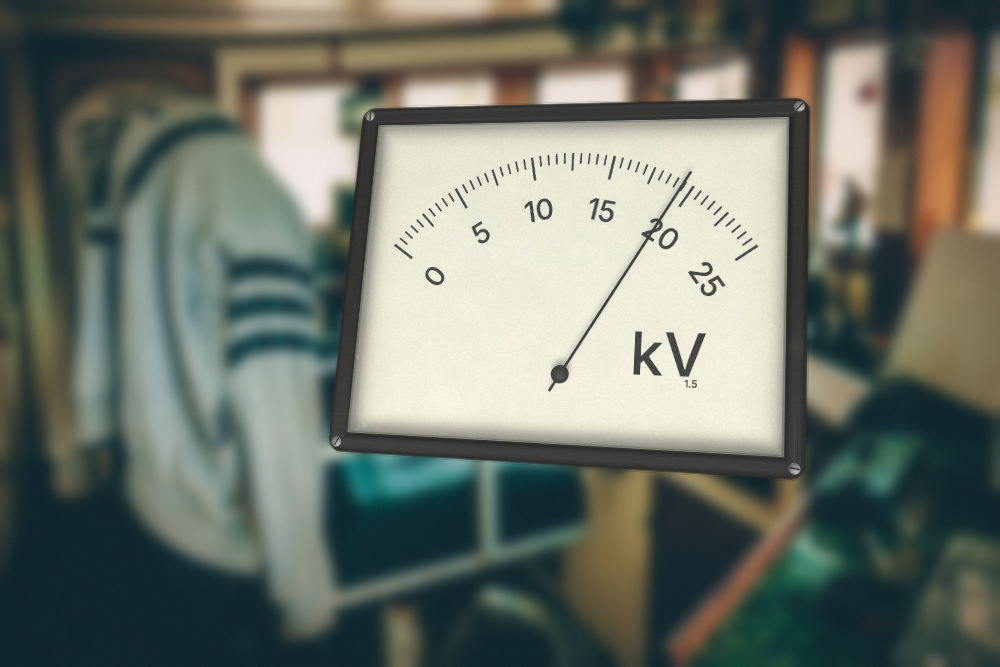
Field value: kV 19.5
